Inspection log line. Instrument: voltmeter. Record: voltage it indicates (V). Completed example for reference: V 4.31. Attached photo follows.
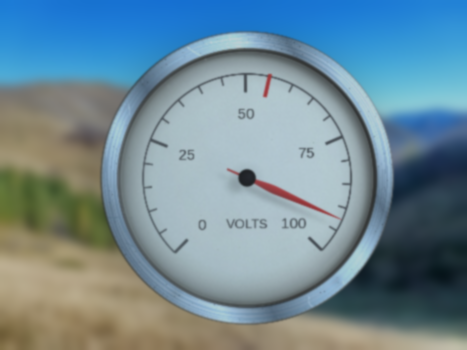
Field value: V 92.5
